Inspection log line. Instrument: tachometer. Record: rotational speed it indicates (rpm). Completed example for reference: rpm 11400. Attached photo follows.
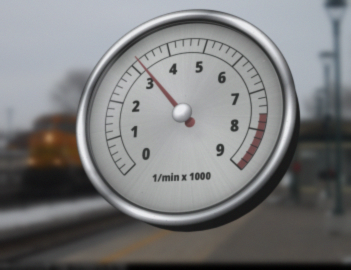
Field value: rpm 3200
